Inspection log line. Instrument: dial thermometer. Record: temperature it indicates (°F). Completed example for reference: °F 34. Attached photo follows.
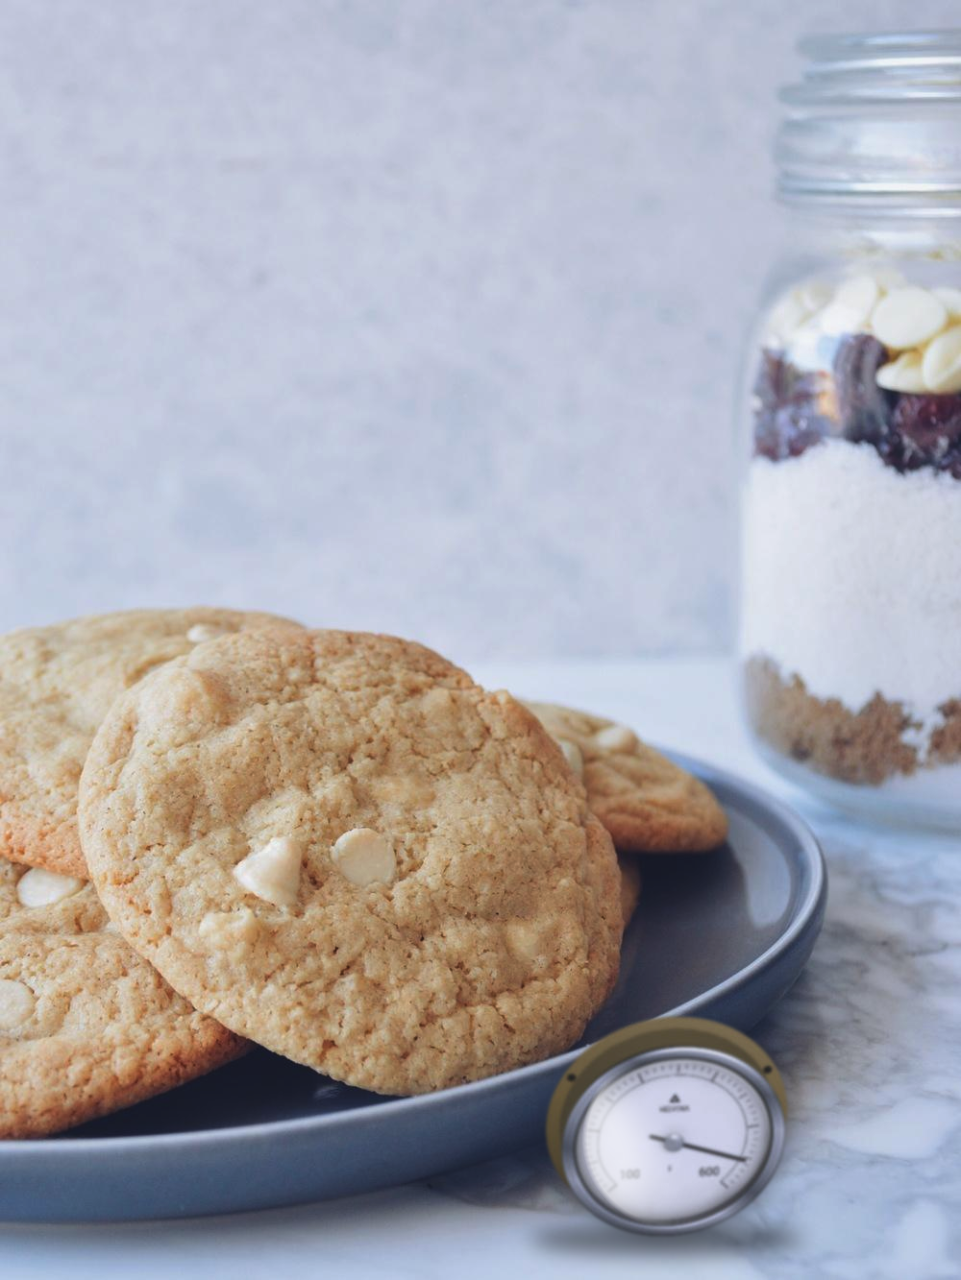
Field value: °F 550
